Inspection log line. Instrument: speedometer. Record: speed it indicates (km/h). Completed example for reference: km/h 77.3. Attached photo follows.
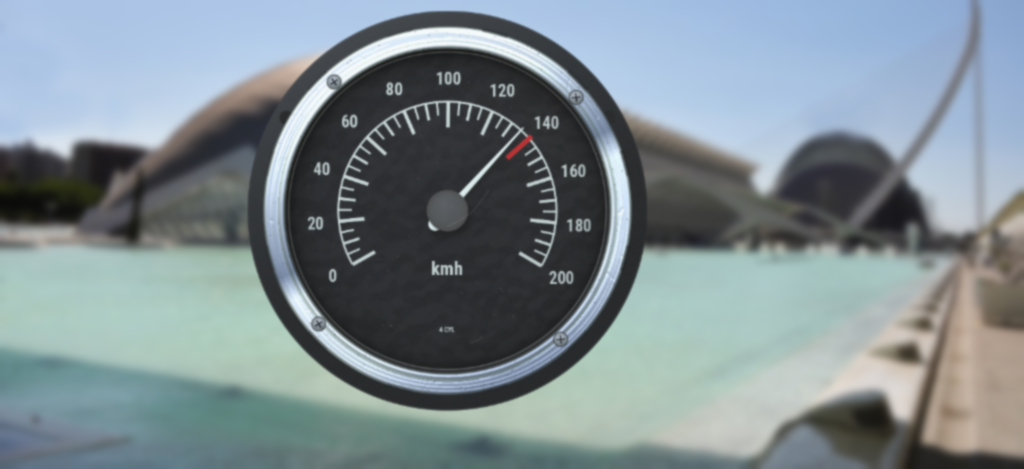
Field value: km/h 135
